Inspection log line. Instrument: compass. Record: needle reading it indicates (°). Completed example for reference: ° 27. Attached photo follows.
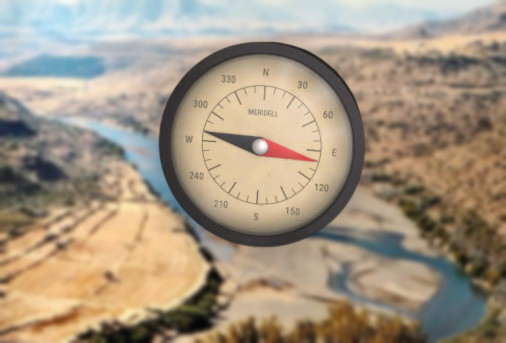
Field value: ° 100
